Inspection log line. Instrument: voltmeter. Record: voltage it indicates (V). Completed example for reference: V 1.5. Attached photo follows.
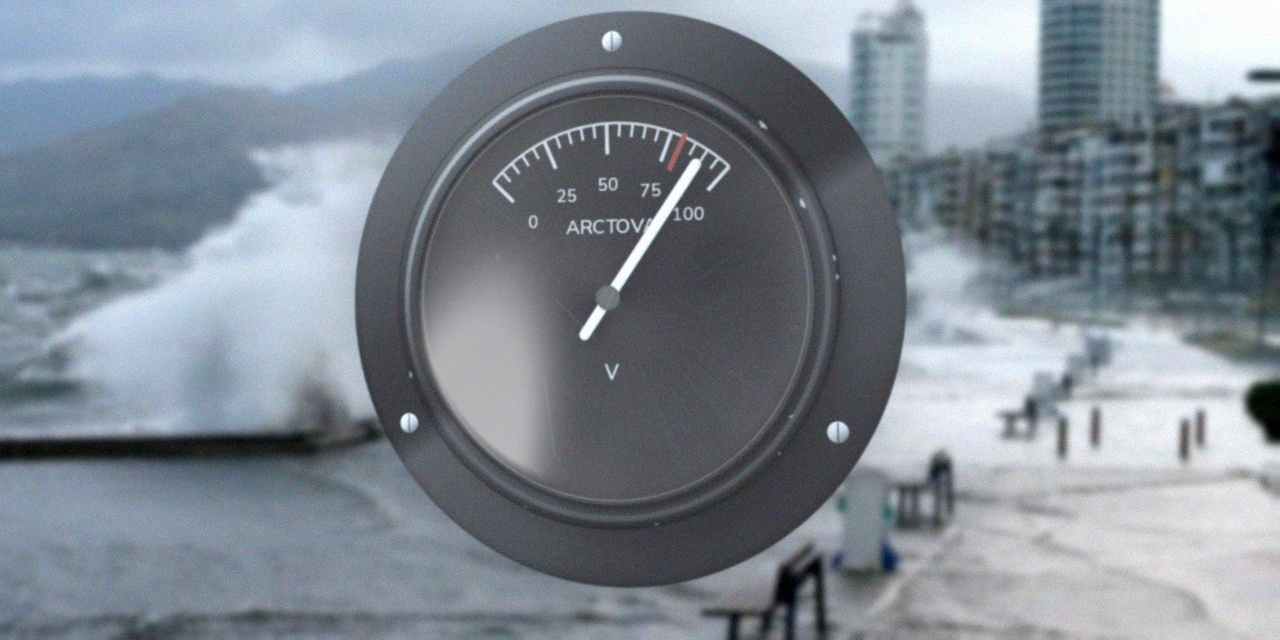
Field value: V 90
